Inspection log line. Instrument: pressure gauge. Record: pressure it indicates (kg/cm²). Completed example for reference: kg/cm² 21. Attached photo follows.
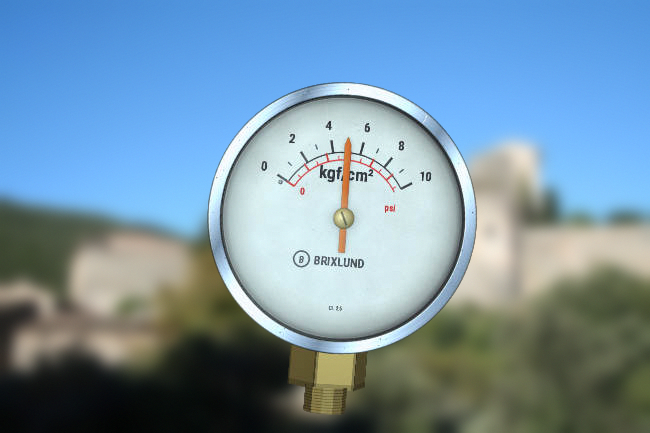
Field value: kg/cm² 5
